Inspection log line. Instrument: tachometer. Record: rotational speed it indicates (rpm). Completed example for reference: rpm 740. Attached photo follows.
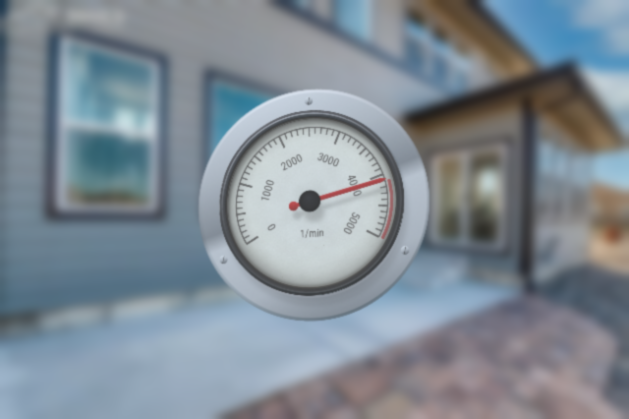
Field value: rpm 4100
